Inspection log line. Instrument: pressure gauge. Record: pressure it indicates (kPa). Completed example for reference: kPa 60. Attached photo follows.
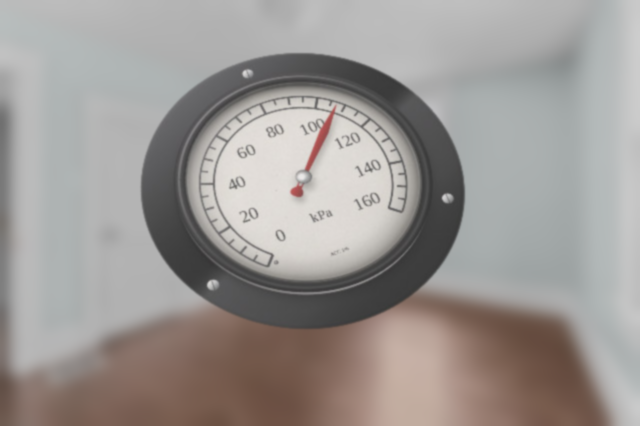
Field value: kPa 107.5
